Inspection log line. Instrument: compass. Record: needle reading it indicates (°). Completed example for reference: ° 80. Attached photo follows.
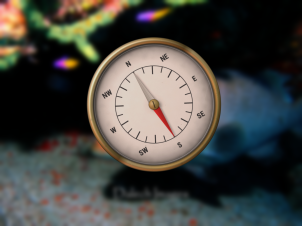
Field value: ° 180
